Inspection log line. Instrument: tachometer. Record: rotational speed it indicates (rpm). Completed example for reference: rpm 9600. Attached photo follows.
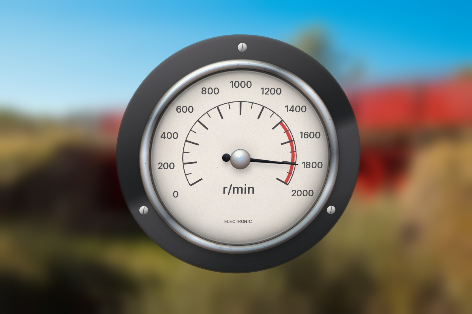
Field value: rpm 1800
